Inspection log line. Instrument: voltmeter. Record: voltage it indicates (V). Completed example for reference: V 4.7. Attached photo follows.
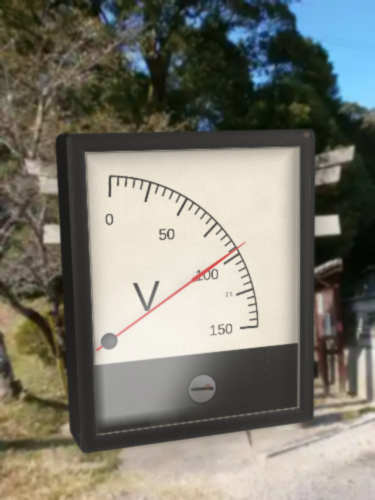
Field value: V 95
